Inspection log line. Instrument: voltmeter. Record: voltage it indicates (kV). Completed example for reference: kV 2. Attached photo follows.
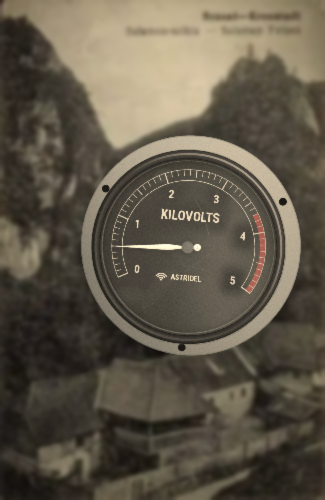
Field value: kV 0.5
